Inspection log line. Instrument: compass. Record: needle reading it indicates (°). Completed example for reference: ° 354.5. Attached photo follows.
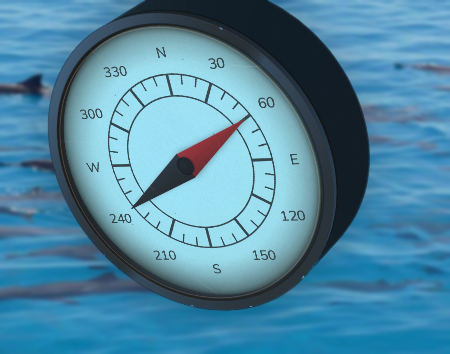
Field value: ° 60
